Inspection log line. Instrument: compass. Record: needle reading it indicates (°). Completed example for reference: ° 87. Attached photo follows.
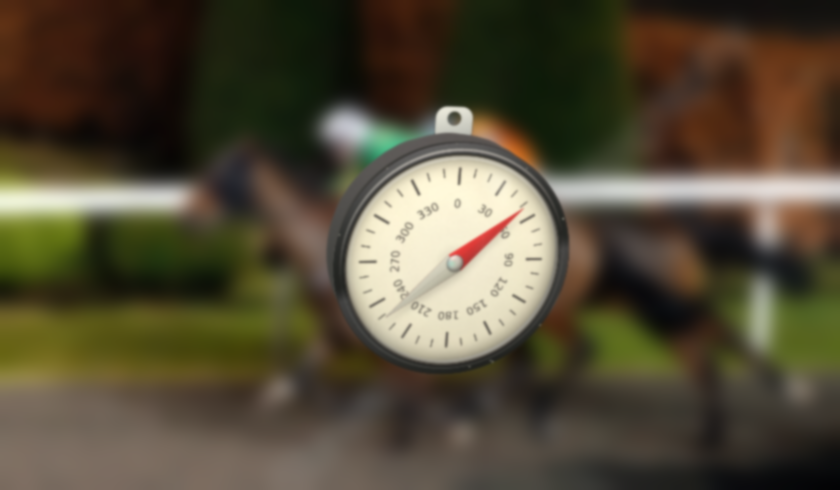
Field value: ° 50
